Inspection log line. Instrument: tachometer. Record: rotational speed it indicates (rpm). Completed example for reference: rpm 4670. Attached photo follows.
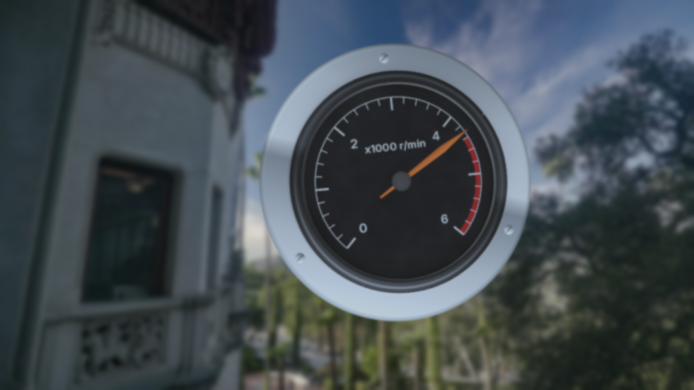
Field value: rpm 4300
